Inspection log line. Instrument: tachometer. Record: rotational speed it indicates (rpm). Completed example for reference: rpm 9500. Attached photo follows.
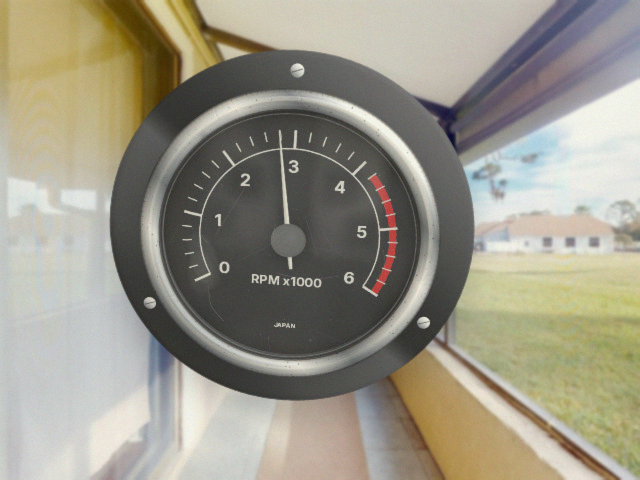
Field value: rpm 2800
